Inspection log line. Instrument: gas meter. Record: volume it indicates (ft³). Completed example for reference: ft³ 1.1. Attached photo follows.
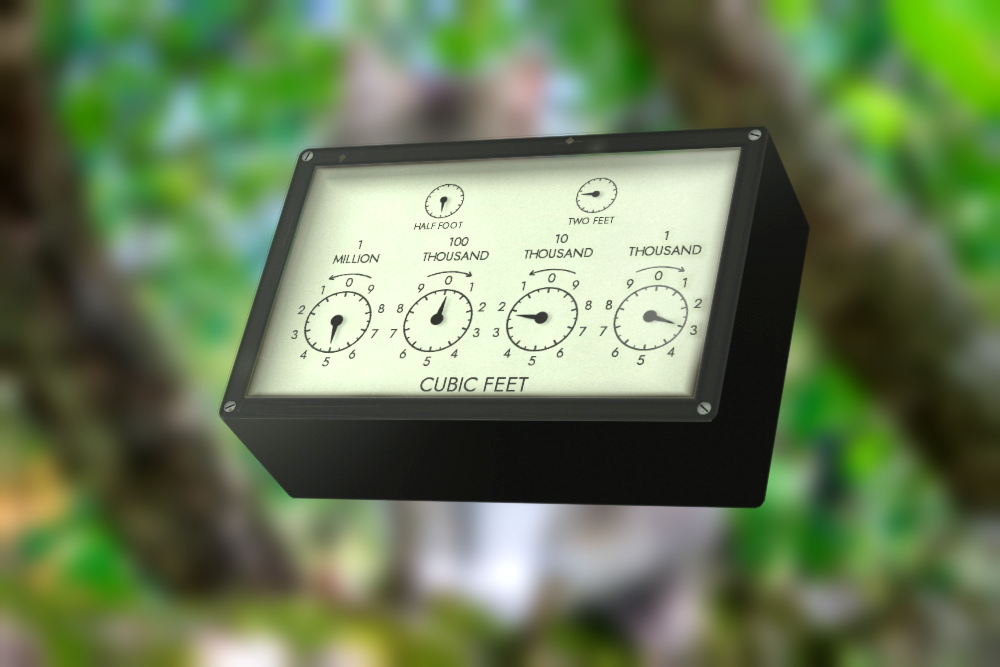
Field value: ft³ 502300
